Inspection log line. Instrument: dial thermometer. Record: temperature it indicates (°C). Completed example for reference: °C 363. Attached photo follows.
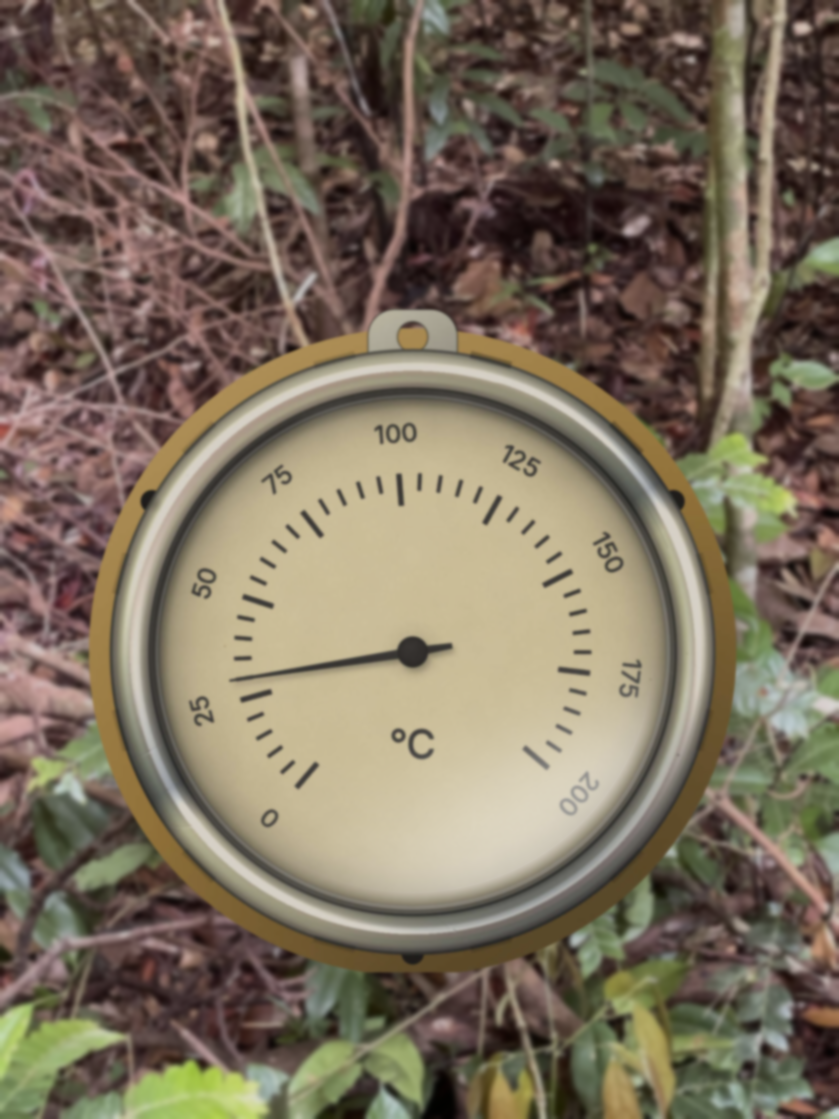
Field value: °C 30
